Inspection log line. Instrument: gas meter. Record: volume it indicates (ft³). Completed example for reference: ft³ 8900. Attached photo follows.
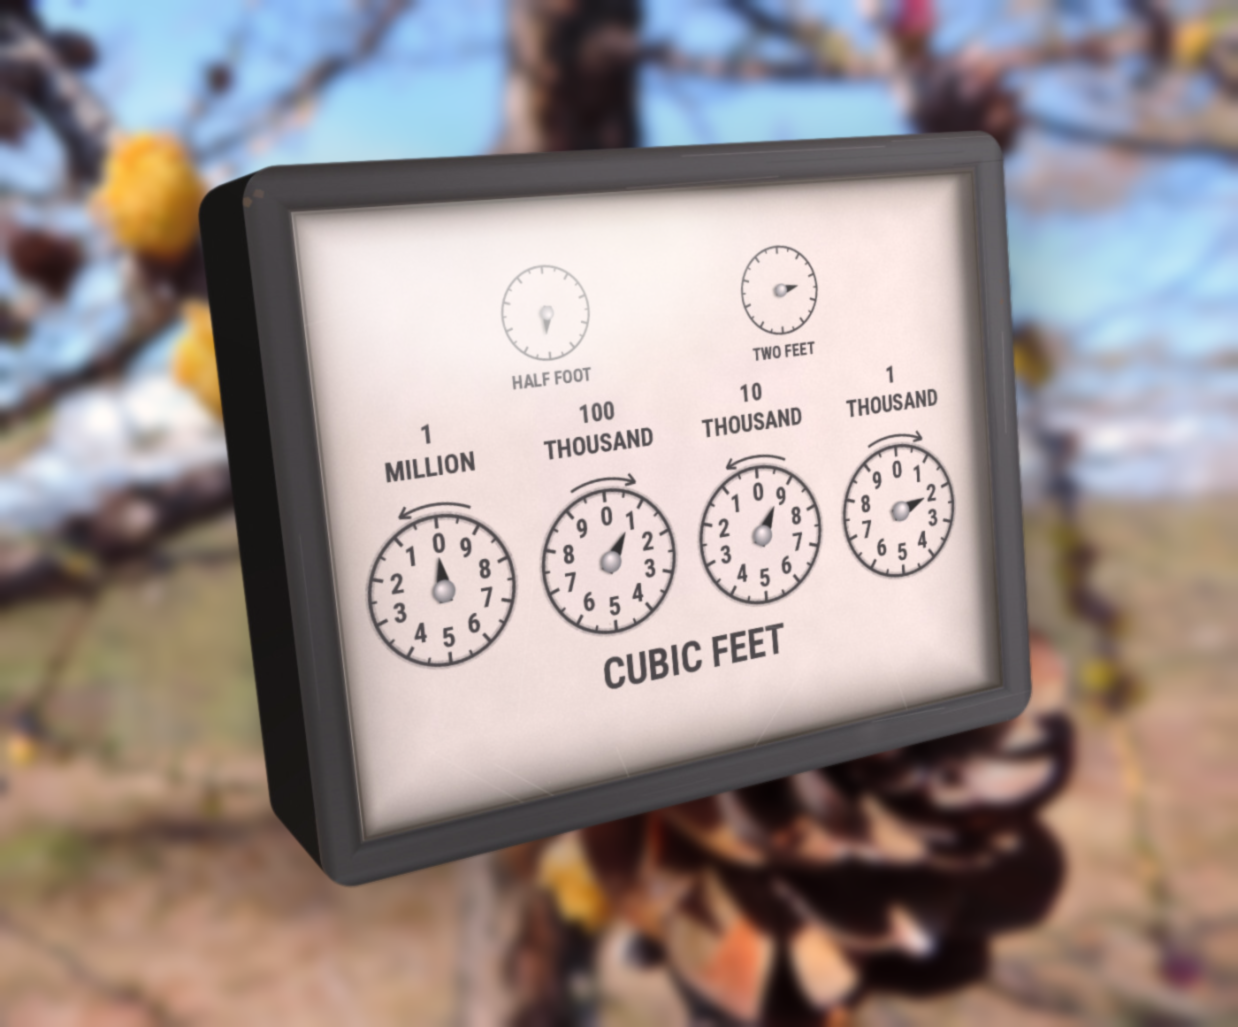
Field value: ft³ 9200
